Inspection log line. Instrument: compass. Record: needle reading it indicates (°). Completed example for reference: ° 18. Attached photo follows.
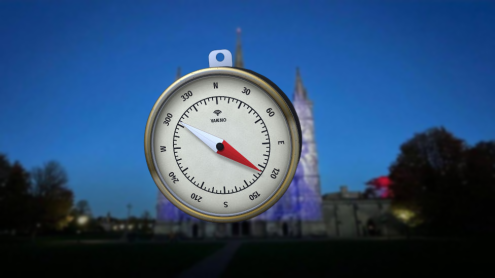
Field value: ° 125
